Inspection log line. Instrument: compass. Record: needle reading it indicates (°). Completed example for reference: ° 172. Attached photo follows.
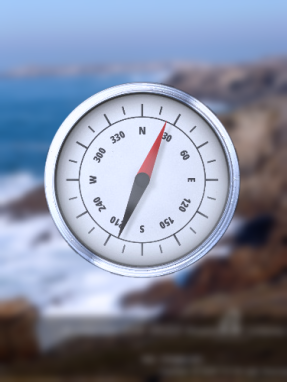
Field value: ° 22.5
